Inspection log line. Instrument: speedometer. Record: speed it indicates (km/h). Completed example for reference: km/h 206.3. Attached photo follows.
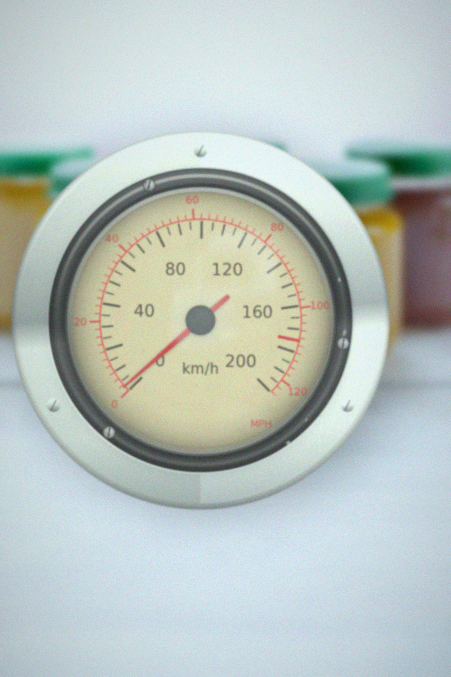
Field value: km/h 2.5
